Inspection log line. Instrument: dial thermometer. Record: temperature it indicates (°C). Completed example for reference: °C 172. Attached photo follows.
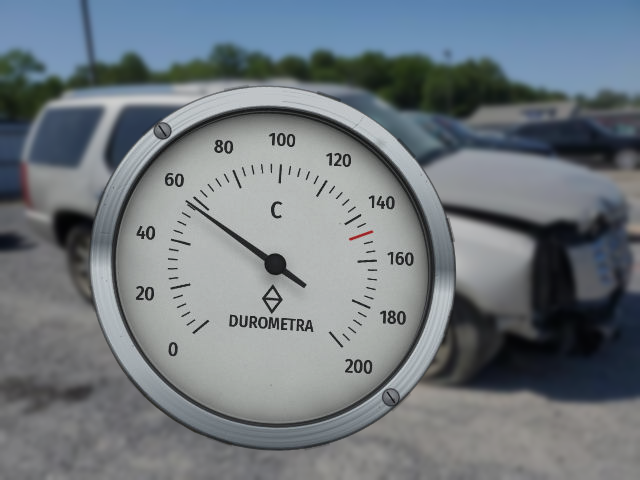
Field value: °C 56
